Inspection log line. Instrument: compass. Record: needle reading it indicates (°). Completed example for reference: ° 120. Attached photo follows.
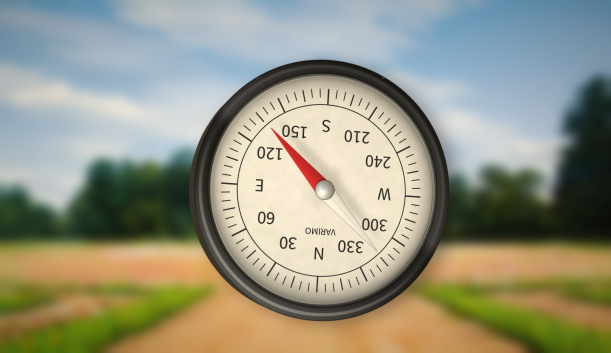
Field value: ° 135
